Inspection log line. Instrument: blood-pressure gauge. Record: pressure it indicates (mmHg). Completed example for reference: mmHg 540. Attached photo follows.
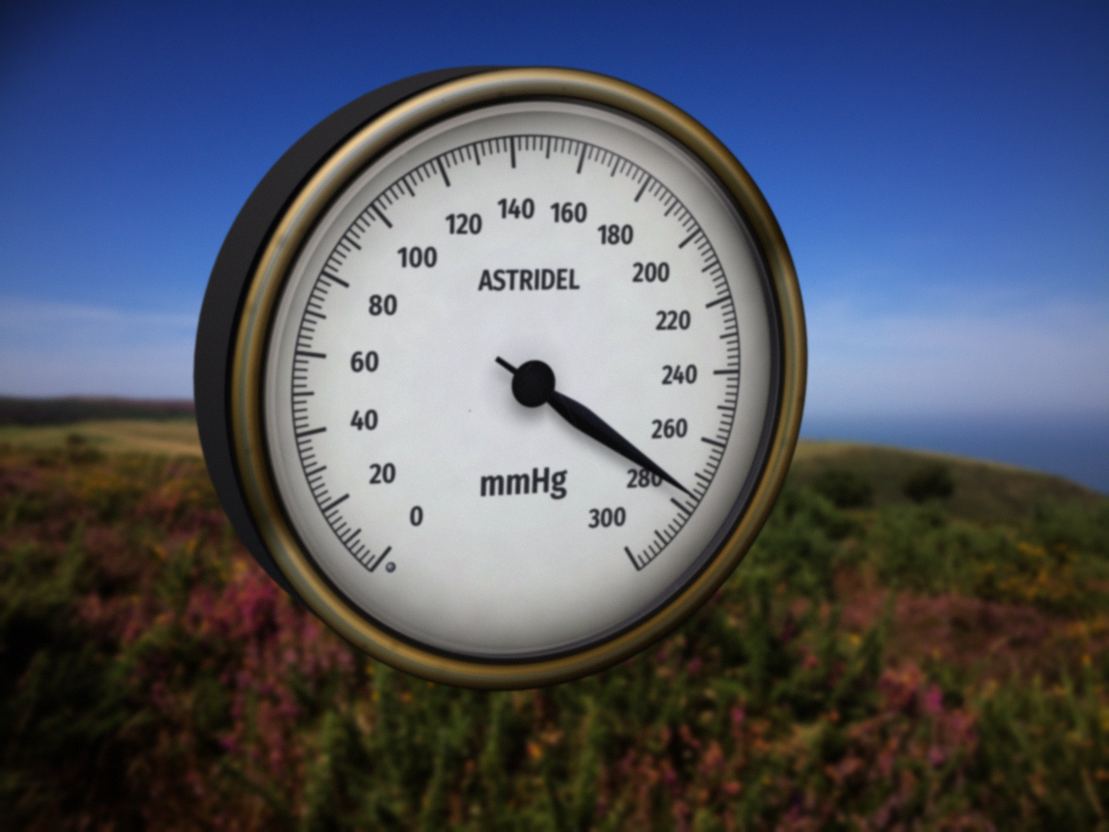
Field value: mmHg 276
